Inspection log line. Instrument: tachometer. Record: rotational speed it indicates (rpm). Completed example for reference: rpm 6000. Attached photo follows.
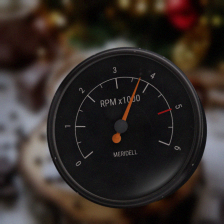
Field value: rpm 3750
